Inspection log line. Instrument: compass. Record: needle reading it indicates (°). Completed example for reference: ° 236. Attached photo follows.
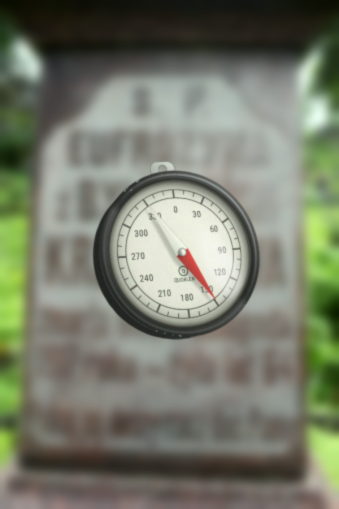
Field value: ° 150
